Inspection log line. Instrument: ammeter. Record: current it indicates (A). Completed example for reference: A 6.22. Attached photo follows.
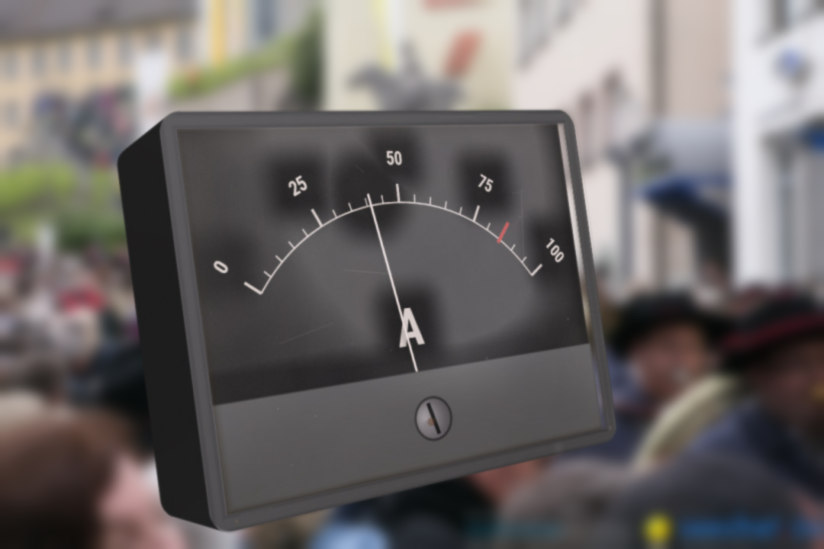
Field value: A 40
